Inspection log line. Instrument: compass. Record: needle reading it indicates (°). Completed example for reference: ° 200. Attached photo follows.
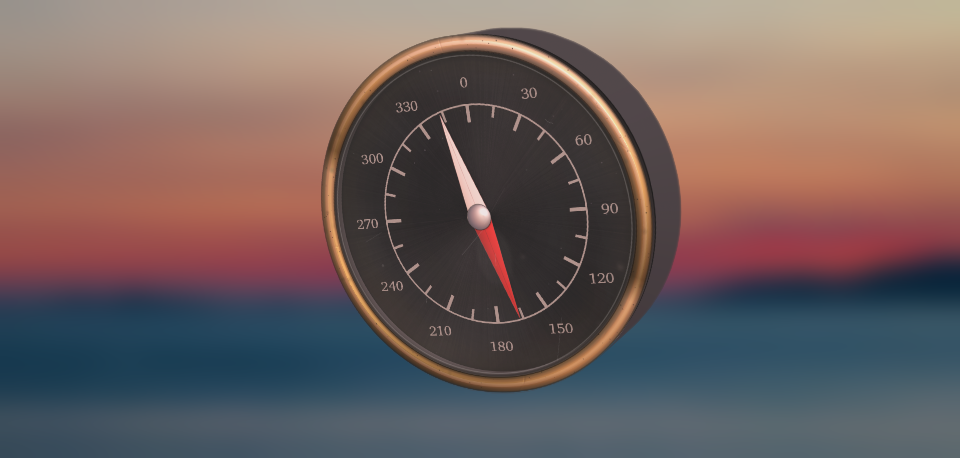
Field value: ° 165
